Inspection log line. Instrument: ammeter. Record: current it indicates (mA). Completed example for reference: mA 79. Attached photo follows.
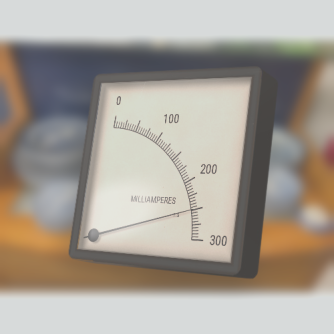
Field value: mA 250
